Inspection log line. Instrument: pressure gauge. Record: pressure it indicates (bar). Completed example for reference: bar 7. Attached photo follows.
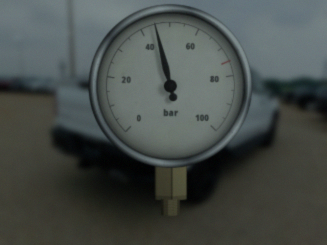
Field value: bar 45
